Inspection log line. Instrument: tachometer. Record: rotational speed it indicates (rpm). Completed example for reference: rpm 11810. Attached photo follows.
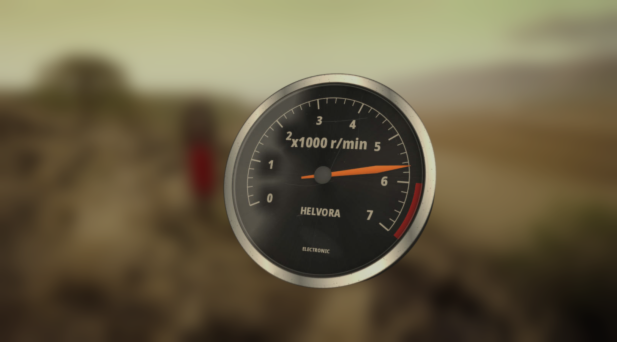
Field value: rpm 5700
